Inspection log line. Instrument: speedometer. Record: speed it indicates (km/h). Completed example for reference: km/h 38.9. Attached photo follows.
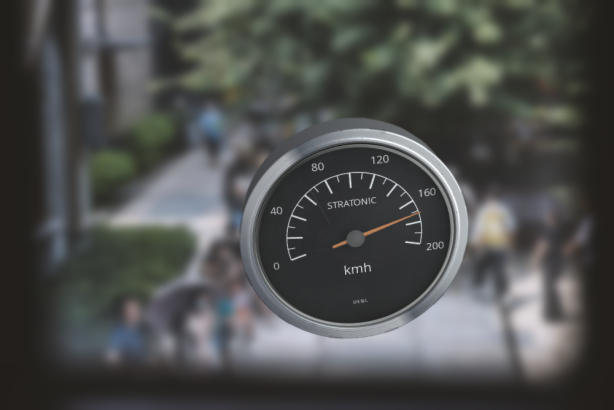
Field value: km/h 170
